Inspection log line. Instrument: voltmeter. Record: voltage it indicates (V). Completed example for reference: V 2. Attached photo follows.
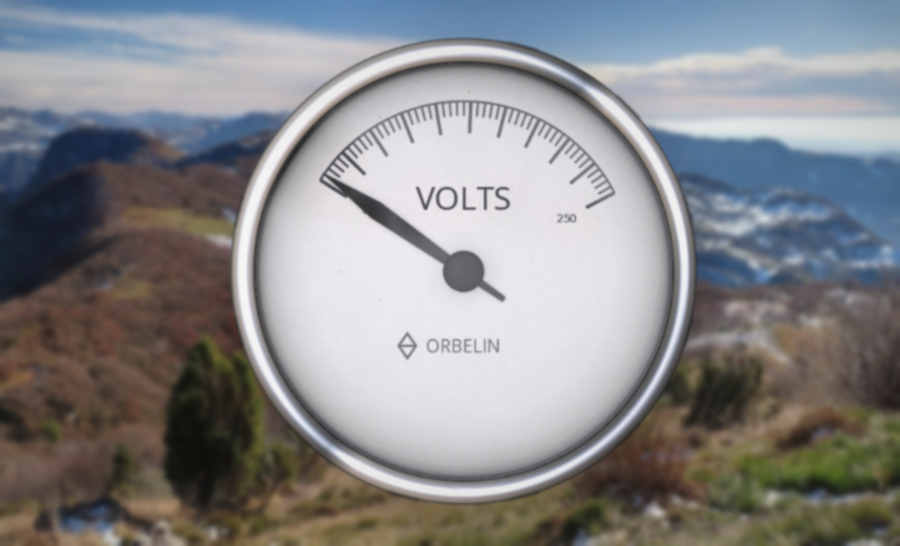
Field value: V 5
